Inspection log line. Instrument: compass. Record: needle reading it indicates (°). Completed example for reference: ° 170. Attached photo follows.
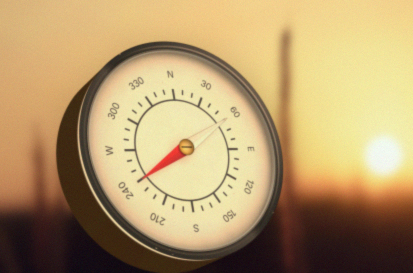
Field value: ° 240
